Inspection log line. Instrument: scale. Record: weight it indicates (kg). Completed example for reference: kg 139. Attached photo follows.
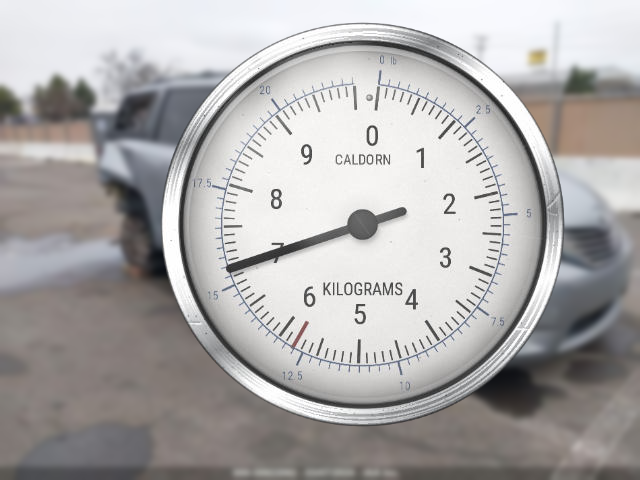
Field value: kg 7
